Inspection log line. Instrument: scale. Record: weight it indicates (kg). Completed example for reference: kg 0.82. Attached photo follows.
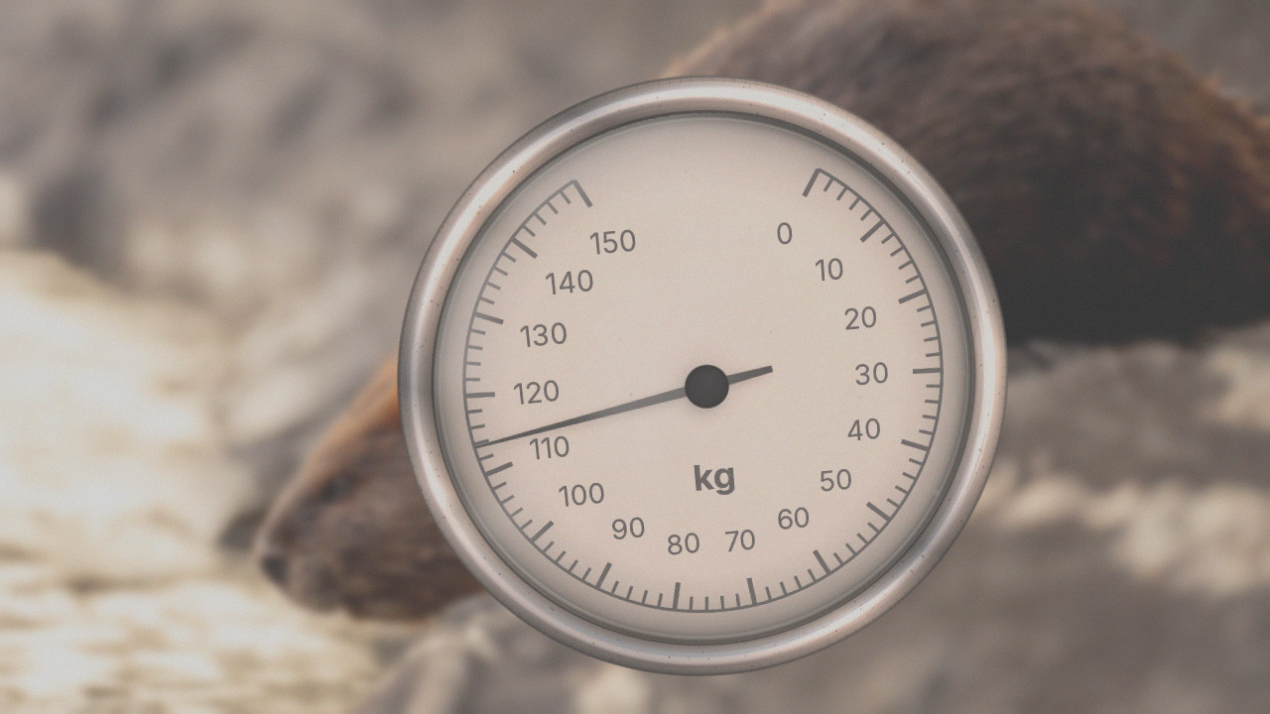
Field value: kg 114
